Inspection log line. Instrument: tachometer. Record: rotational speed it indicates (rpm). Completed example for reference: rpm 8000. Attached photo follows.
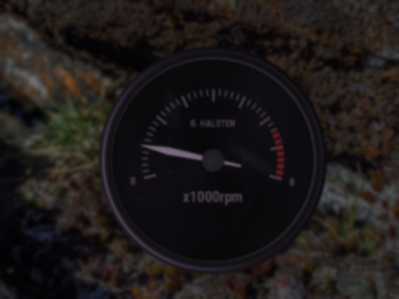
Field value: rpm 1000
